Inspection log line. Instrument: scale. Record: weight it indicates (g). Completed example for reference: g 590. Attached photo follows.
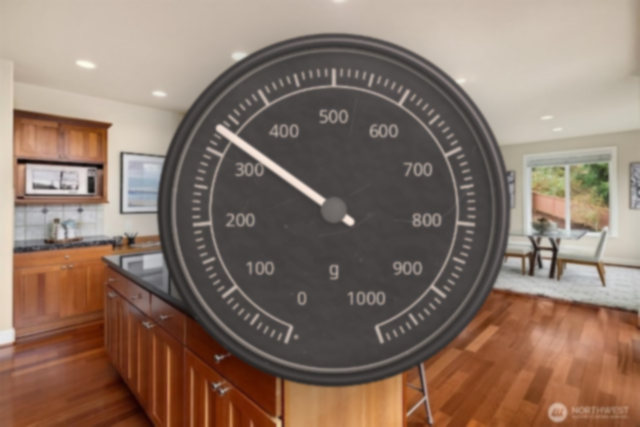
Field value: g 330
